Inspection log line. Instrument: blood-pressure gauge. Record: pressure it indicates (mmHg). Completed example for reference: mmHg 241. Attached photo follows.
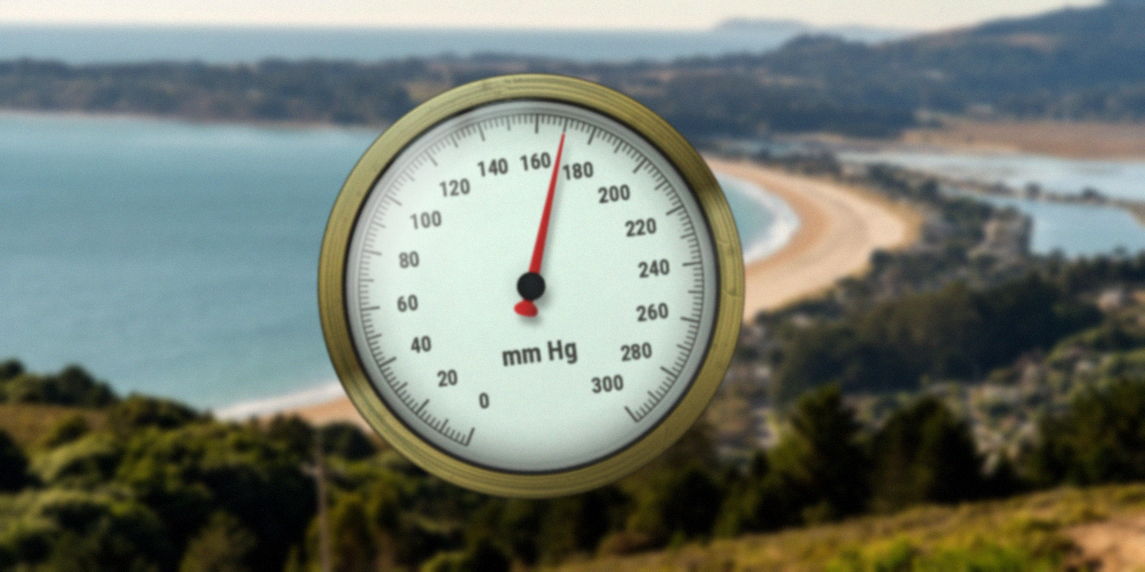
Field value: mmHg 170
